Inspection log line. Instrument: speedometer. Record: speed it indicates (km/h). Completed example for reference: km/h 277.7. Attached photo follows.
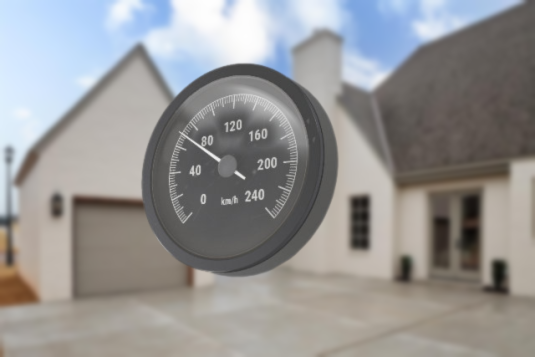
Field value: km/h 70
